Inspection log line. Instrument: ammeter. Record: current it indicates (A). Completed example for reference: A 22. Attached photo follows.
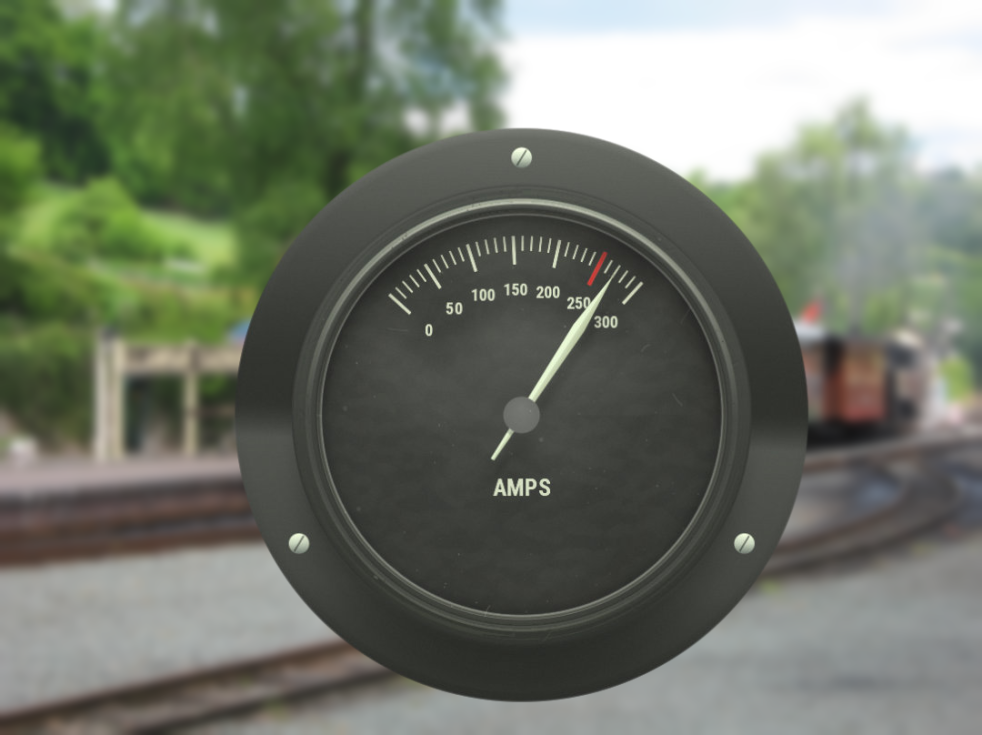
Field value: A 270
